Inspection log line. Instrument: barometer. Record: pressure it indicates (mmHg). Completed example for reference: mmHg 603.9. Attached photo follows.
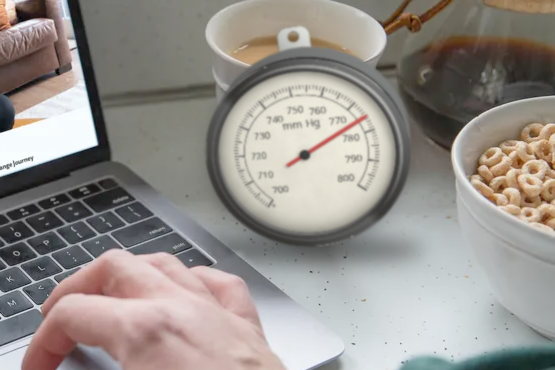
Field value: mmHg 775
